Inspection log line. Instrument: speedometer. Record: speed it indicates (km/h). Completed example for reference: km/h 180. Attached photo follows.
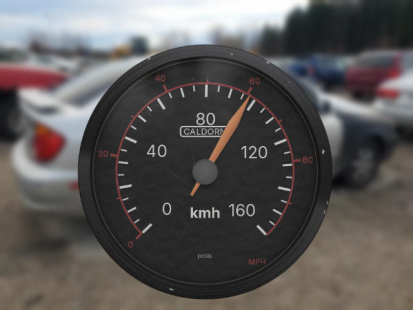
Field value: km/h 97.5
